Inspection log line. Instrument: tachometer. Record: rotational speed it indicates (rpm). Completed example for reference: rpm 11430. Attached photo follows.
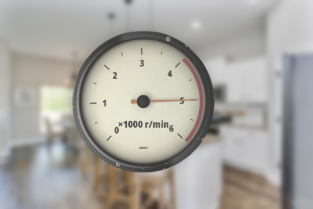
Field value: rpm 5000
